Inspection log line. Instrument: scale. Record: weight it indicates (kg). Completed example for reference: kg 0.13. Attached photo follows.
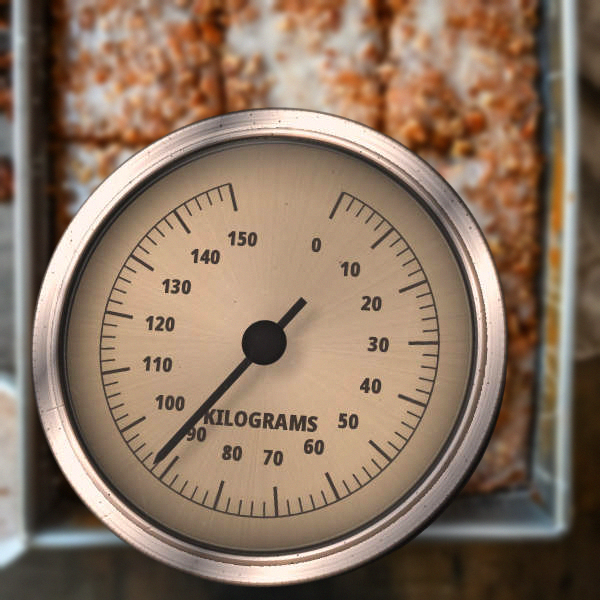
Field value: kg 92
